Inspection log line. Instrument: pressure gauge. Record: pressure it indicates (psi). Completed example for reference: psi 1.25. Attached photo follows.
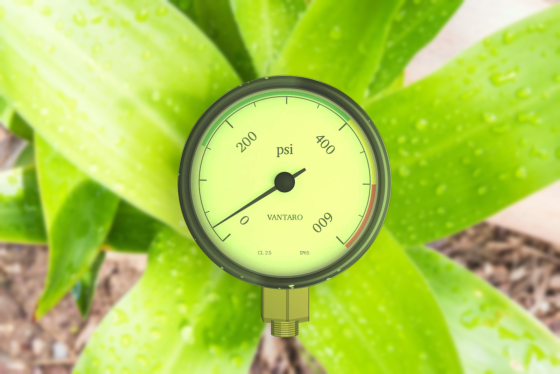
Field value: psi 25
